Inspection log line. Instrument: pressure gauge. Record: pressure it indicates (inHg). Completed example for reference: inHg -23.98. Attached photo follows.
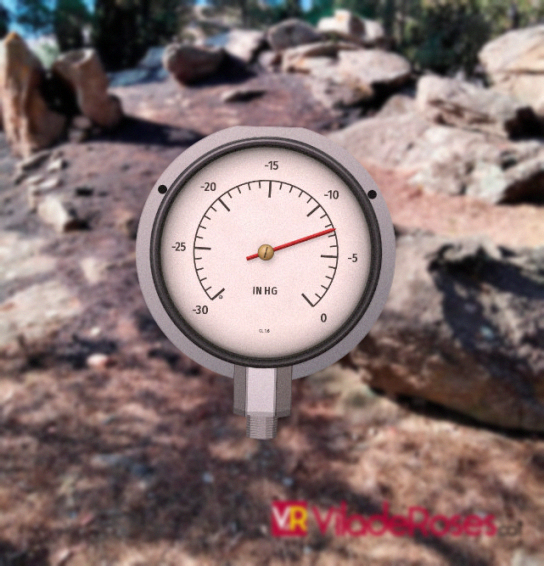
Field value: inHg -7.5
